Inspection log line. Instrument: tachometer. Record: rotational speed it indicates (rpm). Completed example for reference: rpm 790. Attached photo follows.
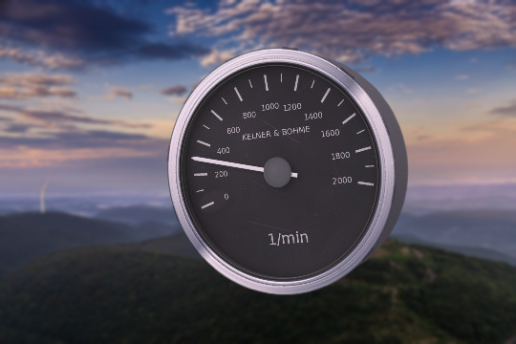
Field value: rpm 300
